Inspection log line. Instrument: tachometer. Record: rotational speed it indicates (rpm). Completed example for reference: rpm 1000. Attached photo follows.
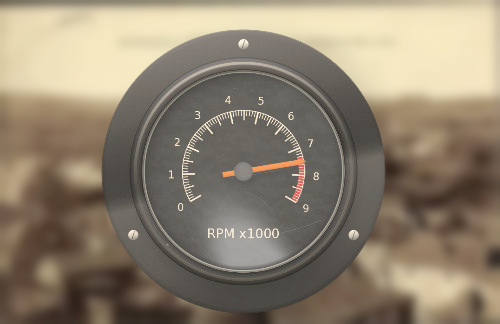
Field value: rpm 7500
